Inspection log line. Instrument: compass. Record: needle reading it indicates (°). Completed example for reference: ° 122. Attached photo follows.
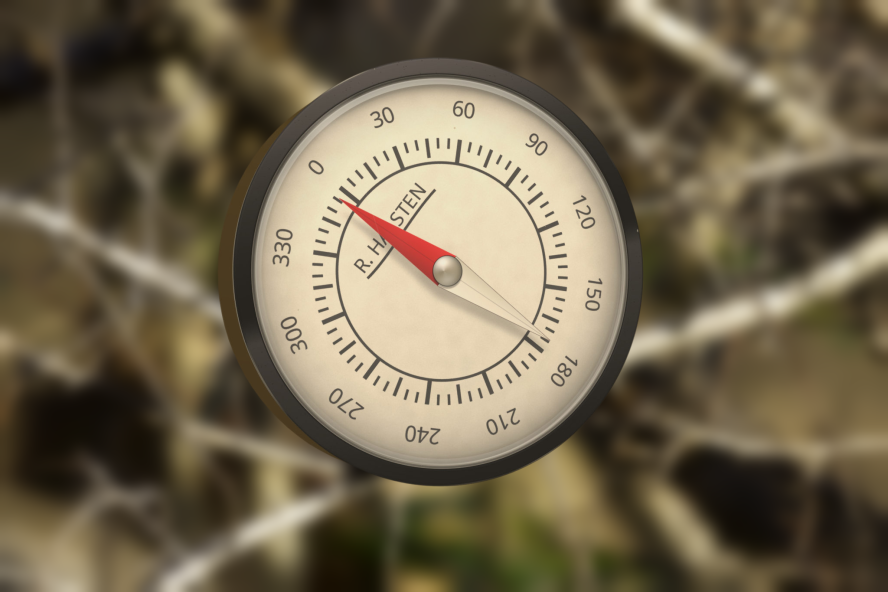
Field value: ° 355
